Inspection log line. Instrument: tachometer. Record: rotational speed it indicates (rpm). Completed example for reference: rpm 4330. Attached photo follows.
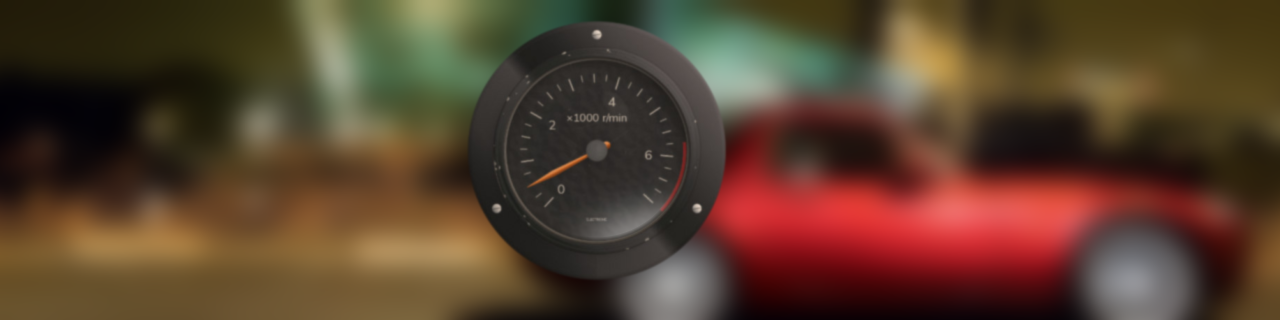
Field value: rpm 500
